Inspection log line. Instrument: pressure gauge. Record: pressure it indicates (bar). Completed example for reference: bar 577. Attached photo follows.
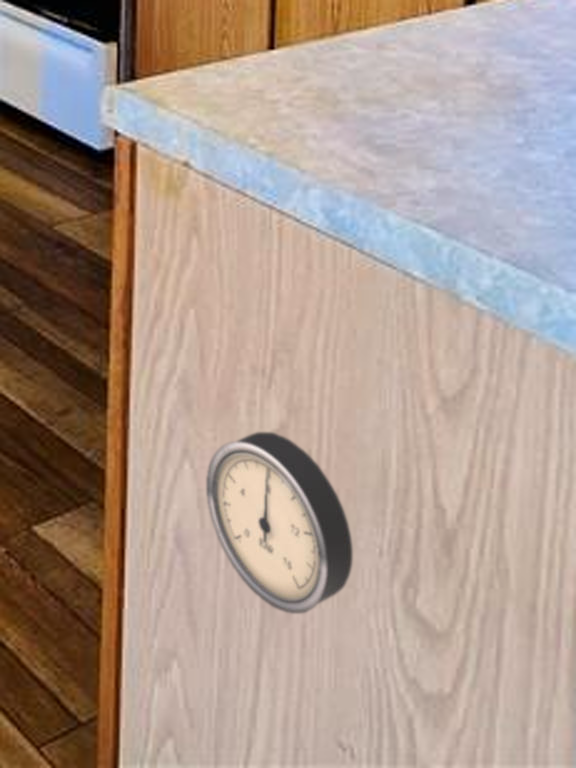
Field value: bar 8
